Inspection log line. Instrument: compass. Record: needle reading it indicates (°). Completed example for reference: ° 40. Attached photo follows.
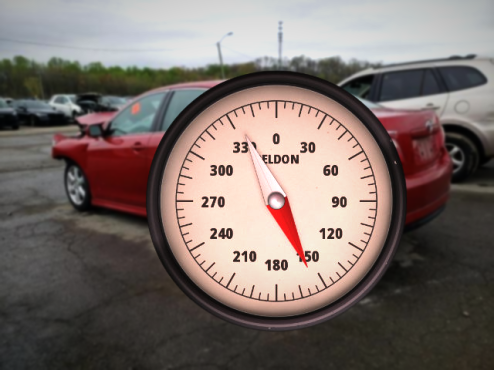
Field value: ° 155
